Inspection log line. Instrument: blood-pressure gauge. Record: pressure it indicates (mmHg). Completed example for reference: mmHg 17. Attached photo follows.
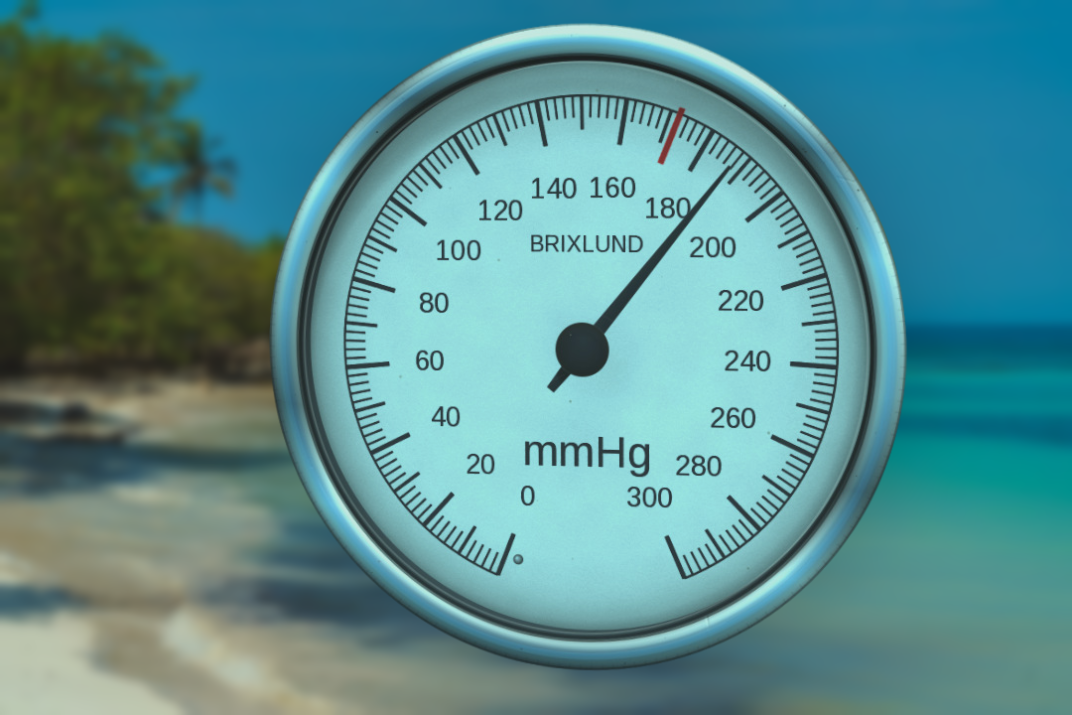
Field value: mmHg 188
